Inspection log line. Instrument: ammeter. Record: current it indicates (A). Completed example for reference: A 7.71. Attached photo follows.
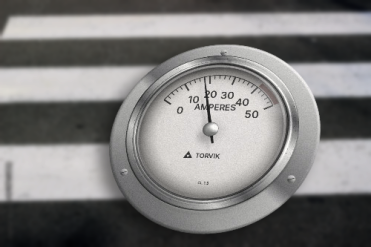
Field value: A 18
